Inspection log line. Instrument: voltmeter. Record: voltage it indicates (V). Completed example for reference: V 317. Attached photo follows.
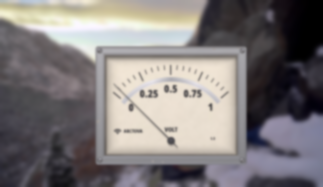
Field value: V 0.05
